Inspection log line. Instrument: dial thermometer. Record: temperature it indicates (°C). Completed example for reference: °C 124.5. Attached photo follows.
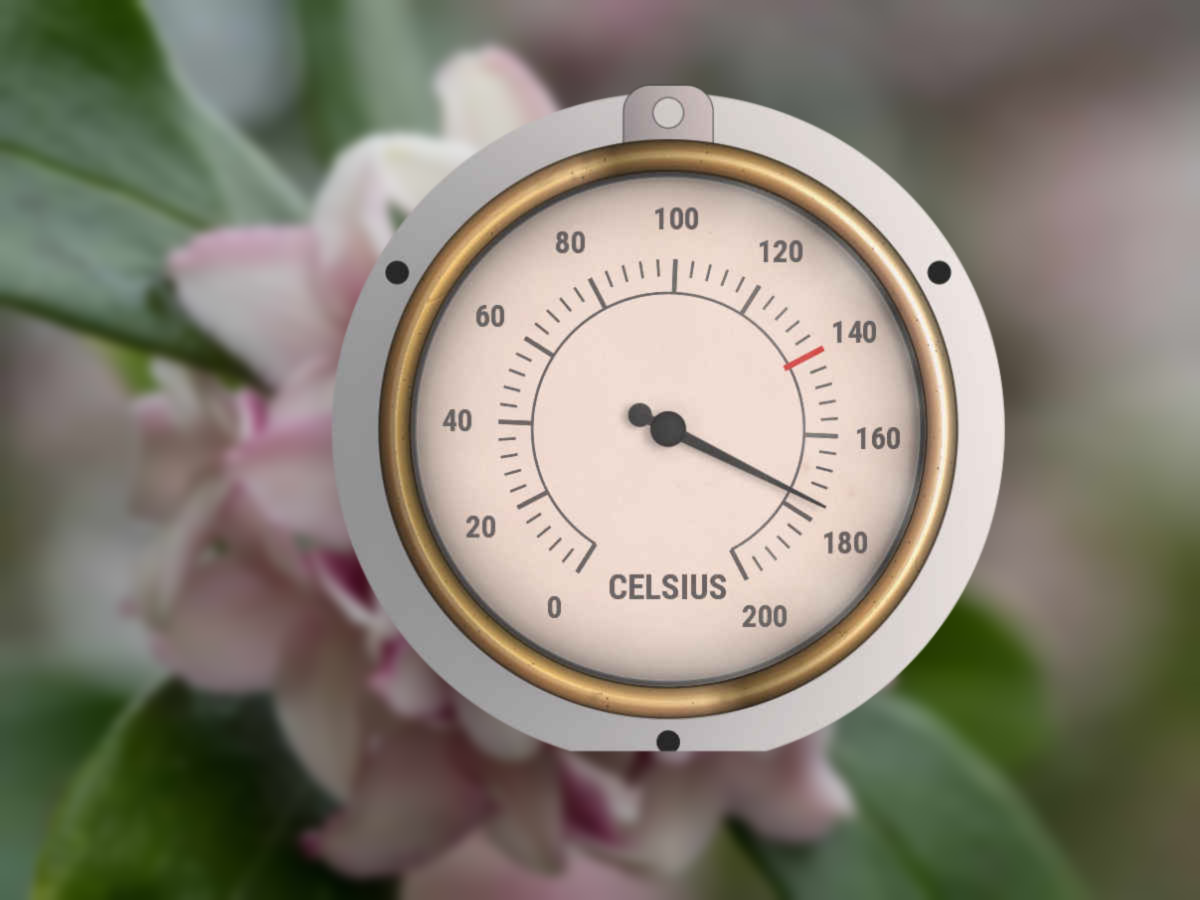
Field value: °C 176
